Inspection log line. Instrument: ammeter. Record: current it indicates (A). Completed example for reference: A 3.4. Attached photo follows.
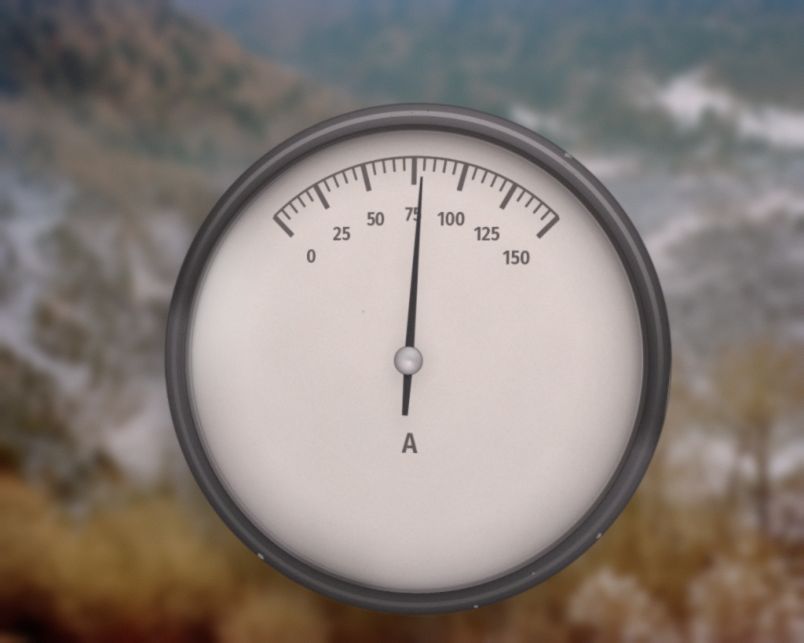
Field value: A 80
